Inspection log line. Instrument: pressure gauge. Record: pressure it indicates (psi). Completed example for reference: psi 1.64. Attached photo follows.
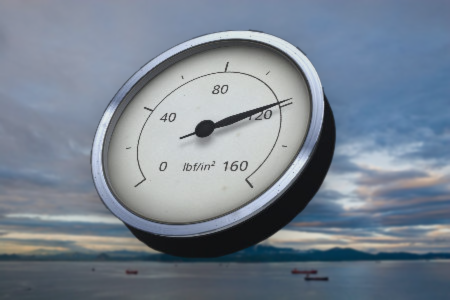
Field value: psi 120
